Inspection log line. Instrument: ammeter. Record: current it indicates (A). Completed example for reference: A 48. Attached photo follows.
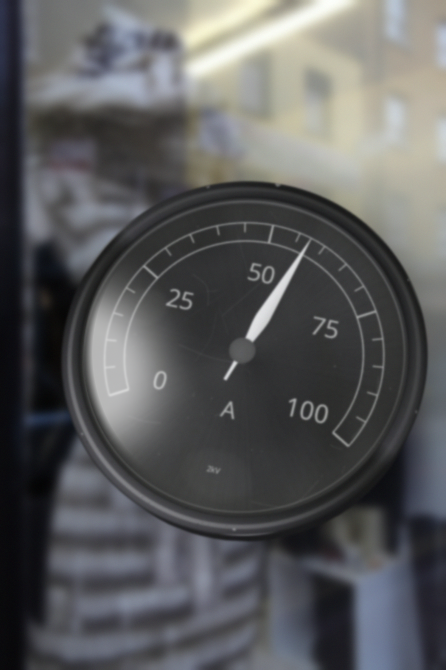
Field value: A 57.5
